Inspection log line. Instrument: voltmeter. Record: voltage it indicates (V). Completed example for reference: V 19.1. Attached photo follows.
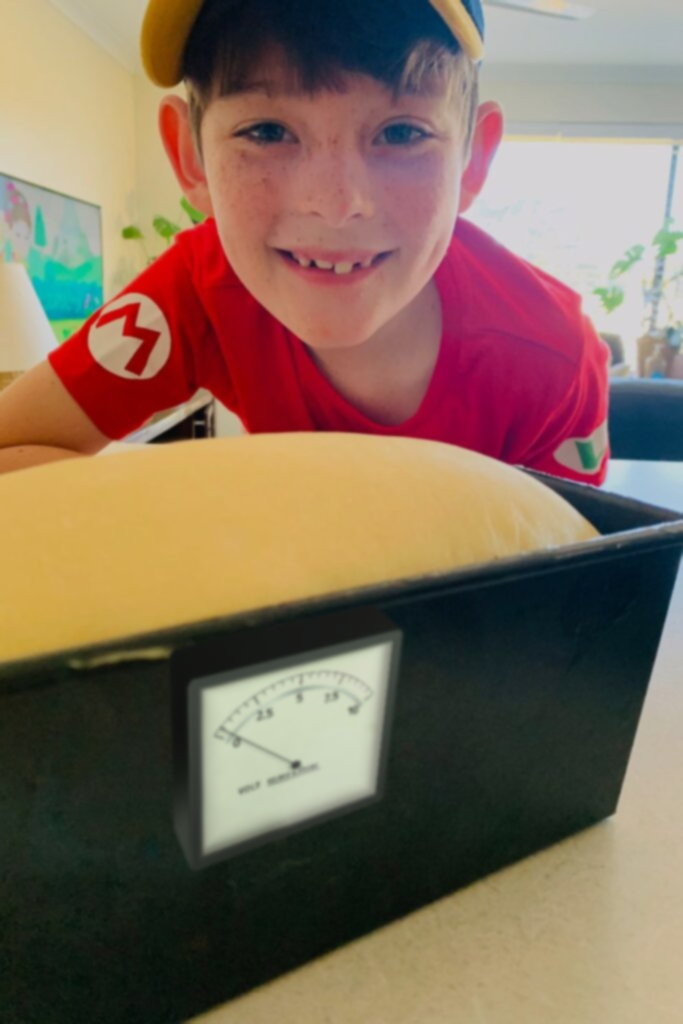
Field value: V 0.5
